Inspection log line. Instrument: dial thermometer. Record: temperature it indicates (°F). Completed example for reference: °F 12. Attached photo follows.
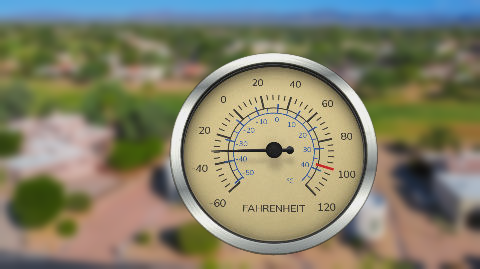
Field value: °F -32
